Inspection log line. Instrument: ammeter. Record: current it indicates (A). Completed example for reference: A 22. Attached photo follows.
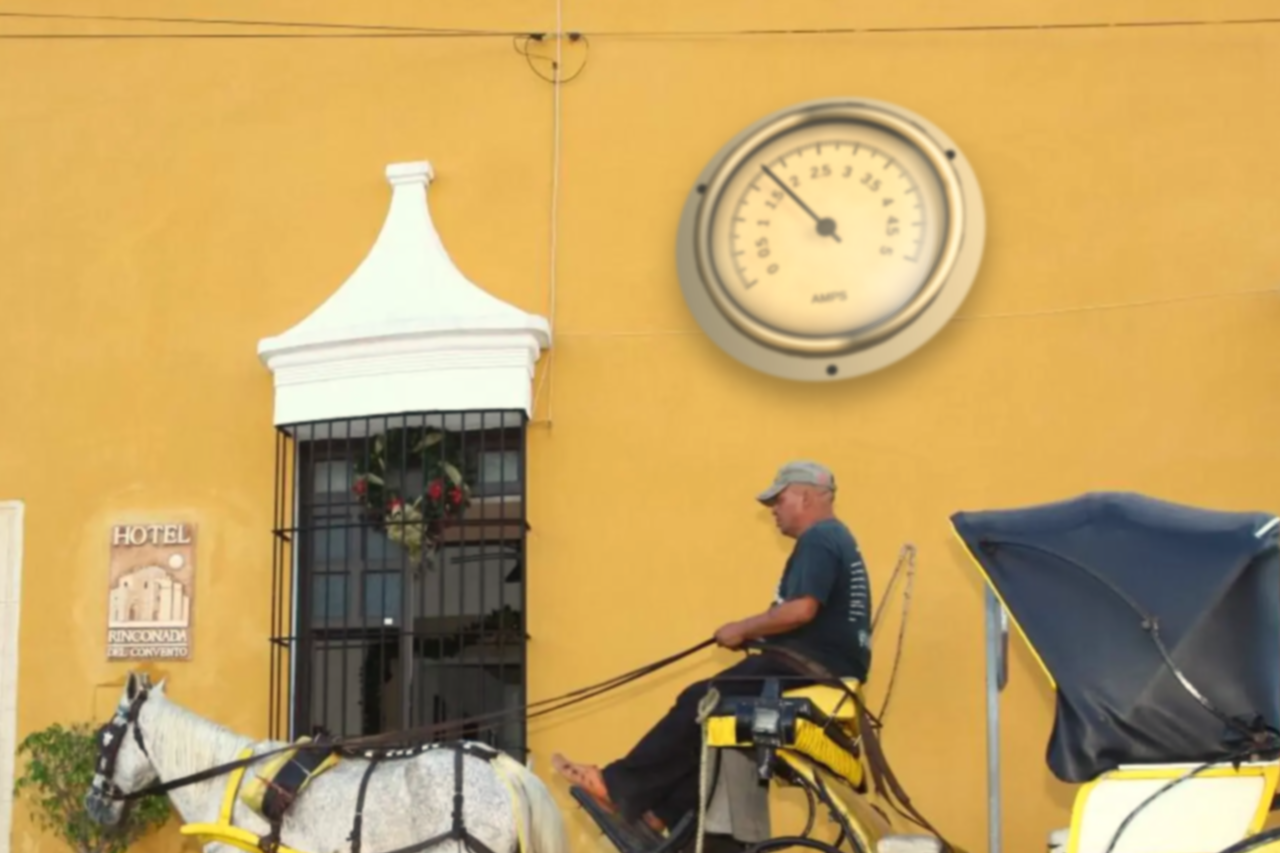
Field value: A 1.75
